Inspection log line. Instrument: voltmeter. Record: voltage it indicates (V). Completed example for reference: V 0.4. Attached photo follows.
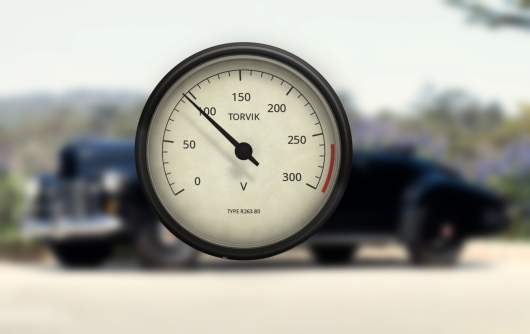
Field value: V 95
